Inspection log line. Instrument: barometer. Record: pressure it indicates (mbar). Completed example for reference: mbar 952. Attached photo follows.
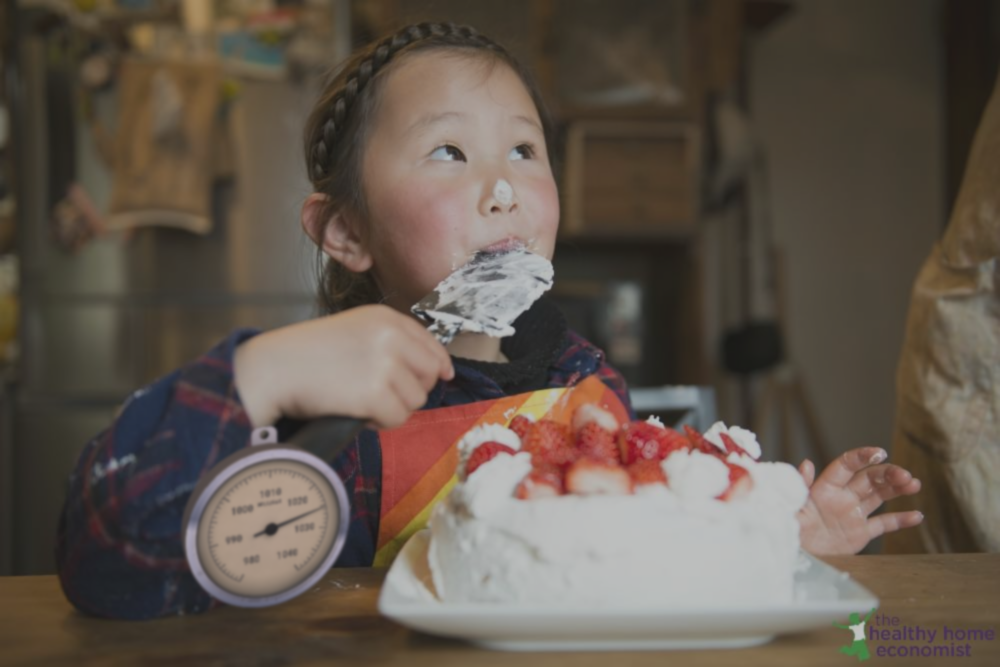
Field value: mbar 1025
